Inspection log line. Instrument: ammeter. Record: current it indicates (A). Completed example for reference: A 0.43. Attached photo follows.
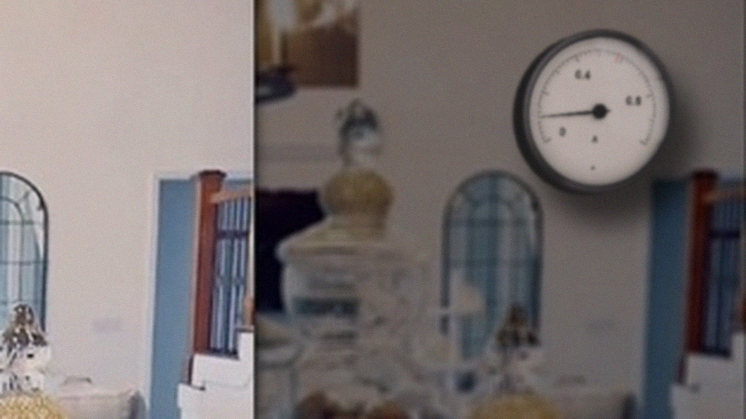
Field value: A 0.1
